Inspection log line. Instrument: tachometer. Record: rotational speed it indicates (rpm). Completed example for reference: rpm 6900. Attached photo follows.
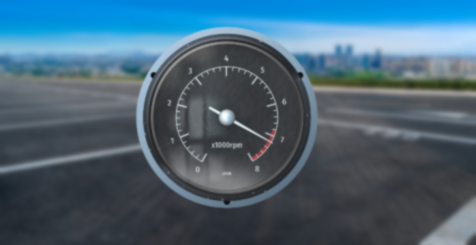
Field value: rpm 7200
